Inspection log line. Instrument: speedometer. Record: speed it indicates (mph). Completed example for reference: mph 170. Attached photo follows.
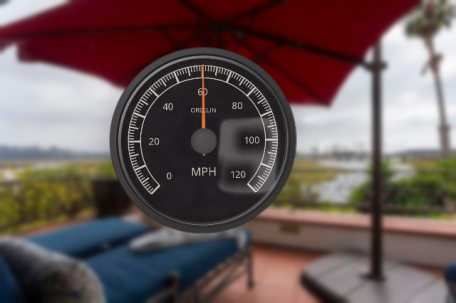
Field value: mph 60
